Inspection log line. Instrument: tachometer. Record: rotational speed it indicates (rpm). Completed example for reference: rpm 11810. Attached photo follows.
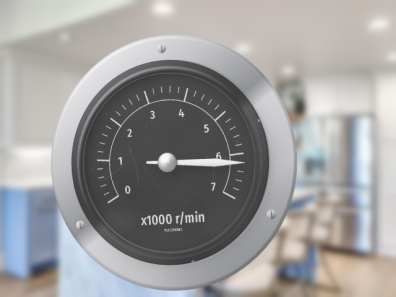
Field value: rpm 6200
